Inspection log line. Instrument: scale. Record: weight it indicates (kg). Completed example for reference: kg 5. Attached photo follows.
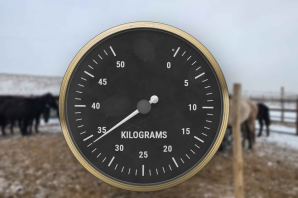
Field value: kg 34
